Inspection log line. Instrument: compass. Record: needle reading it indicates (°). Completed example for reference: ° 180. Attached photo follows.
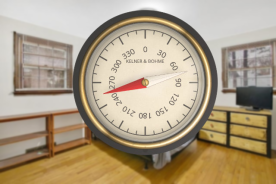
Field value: ° 255
